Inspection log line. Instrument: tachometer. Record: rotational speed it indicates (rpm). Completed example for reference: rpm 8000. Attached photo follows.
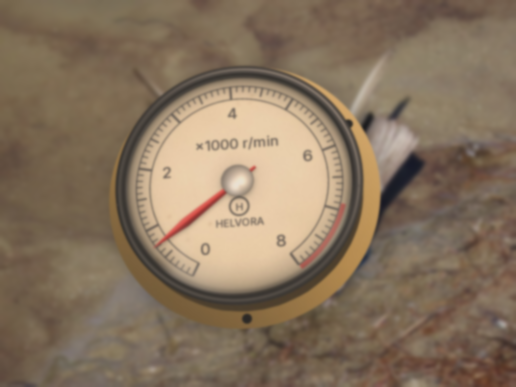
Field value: rpm 700
